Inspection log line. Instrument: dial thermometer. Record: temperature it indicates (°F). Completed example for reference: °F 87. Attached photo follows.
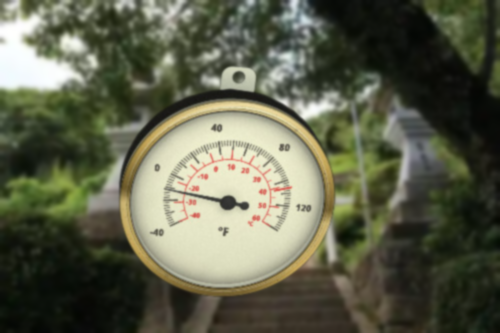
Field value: °F -10
